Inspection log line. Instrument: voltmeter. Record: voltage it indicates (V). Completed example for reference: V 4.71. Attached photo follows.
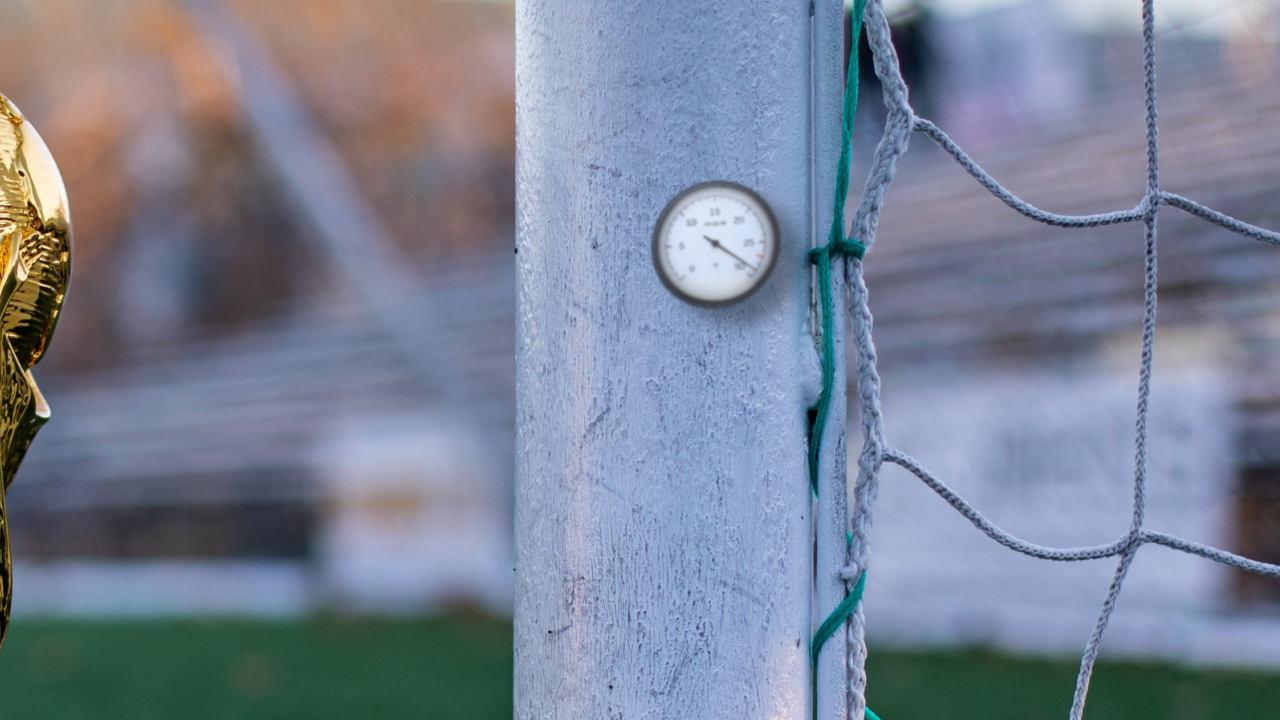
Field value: V 29
